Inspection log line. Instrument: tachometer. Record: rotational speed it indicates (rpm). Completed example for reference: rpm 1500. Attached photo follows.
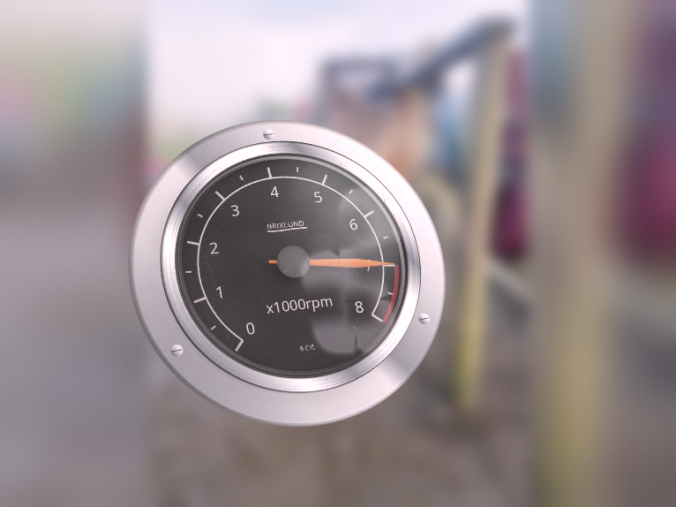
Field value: rpm 7000
